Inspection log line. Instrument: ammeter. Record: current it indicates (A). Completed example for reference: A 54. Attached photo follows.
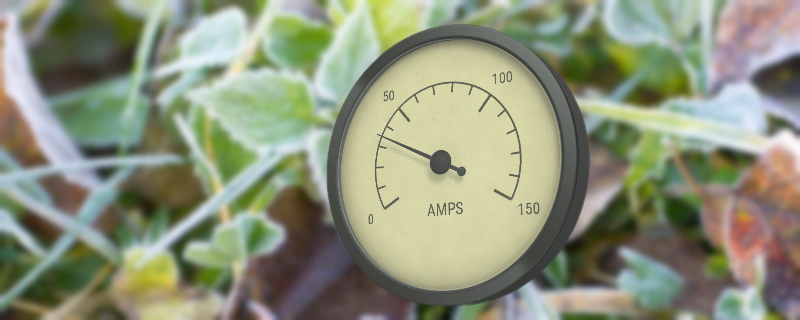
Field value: A 35
